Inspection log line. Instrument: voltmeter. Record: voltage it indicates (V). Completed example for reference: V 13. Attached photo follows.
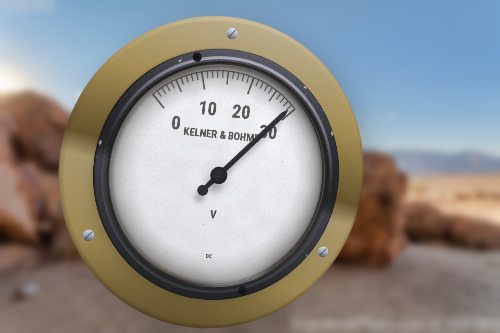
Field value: V 29
